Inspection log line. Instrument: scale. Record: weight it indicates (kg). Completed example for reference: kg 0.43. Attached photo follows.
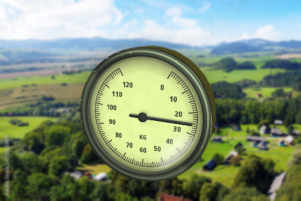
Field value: kg 25
